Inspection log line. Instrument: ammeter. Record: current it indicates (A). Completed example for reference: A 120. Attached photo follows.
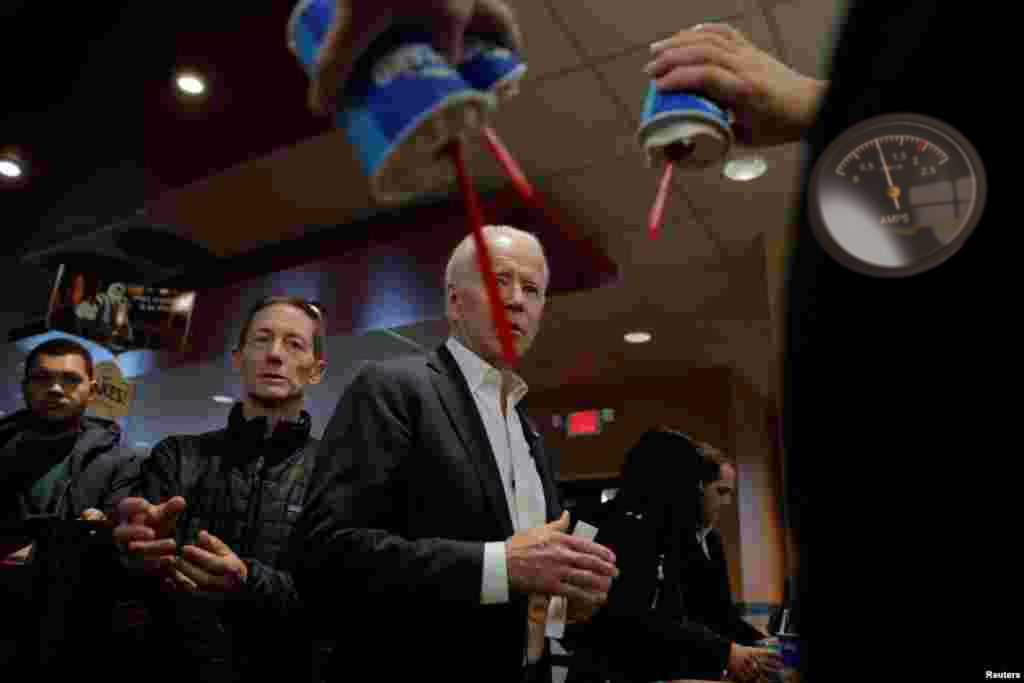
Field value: A 1
